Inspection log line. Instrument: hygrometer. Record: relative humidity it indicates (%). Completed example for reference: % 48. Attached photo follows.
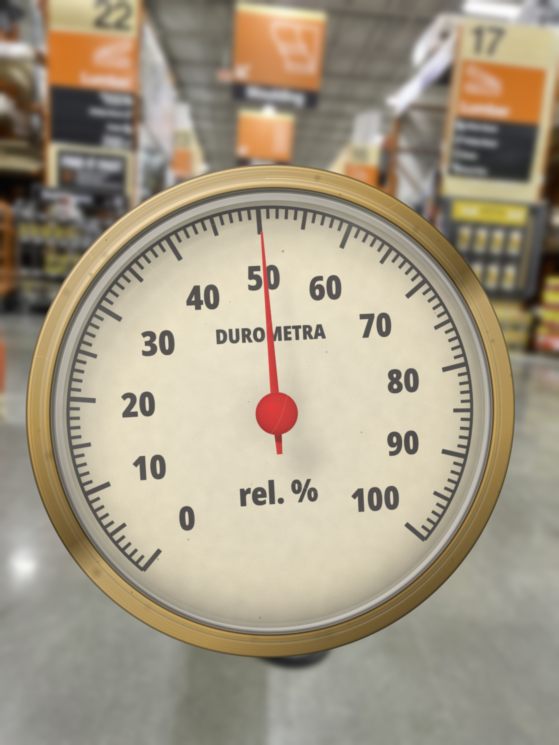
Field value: % 50
